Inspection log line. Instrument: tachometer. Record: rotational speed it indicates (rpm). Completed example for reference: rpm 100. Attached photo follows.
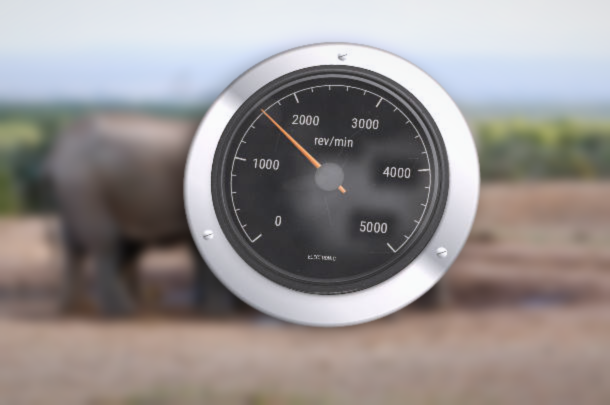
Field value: rpm 1600
